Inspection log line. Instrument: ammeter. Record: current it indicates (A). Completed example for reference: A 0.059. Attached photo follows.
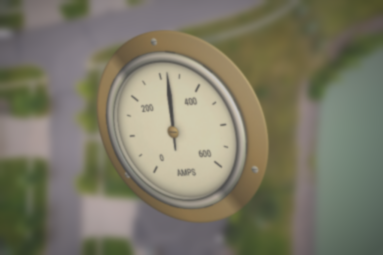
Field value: A 325
